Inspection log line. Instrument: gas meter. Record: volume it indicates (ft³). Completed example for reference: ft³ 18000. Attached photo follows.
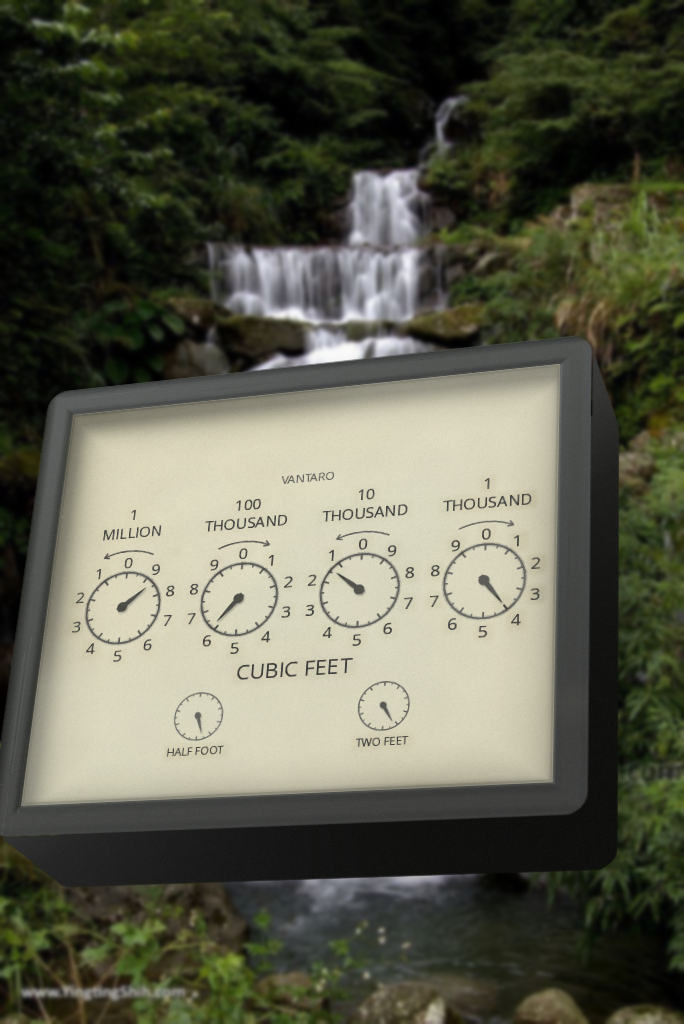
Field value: ft³ 861400
